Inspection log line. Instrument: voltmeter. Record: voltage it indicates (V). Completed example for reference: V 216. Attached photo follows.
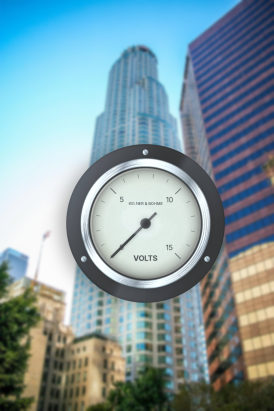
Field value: V 0
